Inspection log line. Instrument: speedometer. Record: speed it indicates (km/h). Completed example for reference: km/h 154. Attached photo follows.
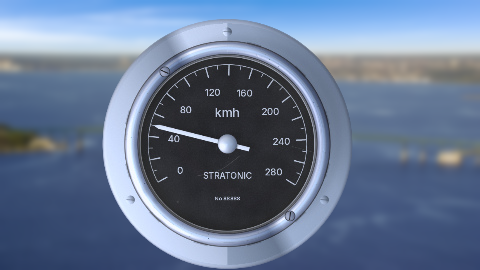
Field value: km/h 50
